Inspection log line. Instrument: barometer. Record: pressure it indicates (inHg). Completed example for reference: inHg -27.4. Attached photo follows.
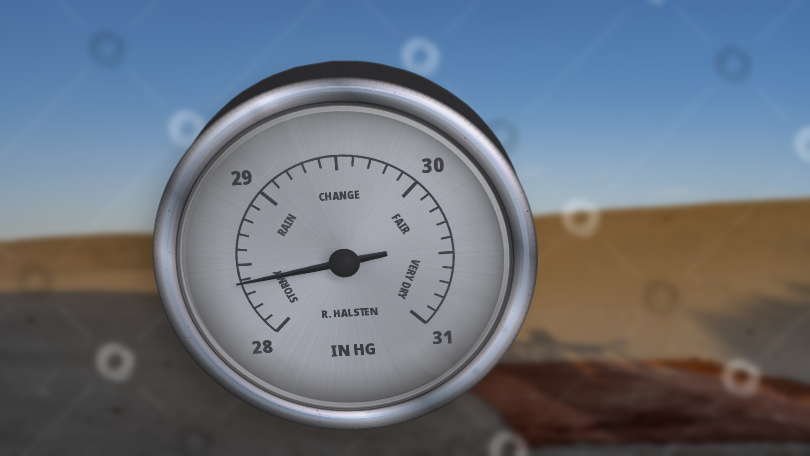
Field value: inHg 28.4
